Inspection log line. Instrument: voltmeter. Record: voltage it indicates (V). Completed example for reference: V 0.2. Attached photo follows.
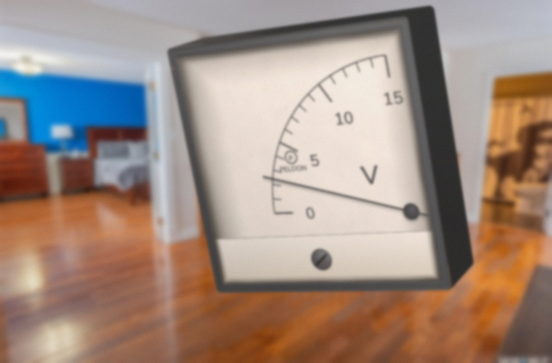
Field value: V 2.5
